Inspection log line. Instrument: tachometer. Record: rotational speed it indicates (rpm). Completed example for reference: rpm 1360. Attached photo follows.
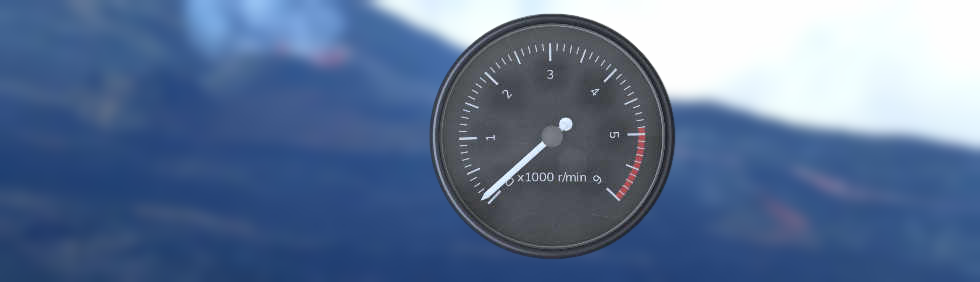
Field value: rpm 100
